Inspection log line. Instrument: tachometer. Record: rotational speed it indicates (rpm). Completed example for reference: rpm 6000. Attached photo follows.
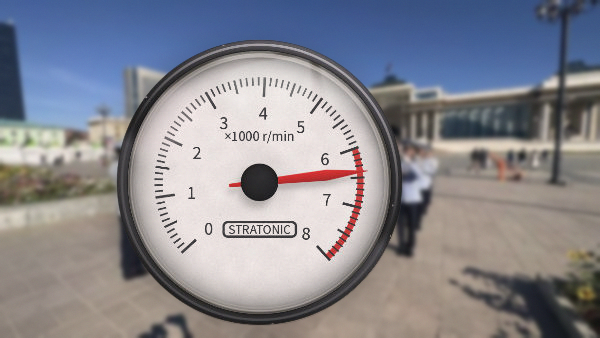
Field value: rpm 6400
